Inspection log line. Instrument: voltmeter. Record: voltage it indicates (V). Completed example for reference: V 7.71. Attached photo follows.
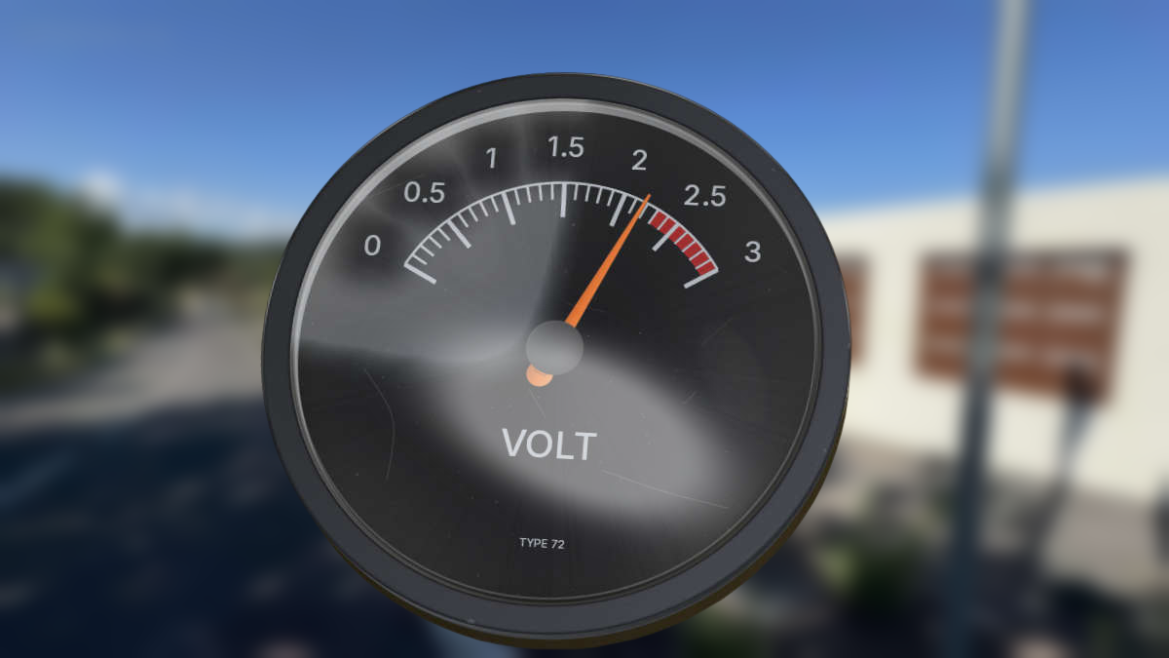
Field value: V 2.2
